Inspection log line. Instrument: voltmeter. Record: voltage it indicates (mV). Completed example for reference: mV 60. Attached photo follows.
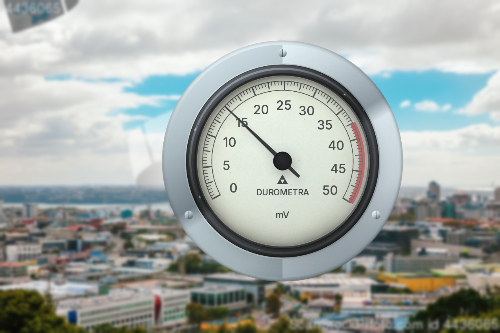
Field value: mV 15
